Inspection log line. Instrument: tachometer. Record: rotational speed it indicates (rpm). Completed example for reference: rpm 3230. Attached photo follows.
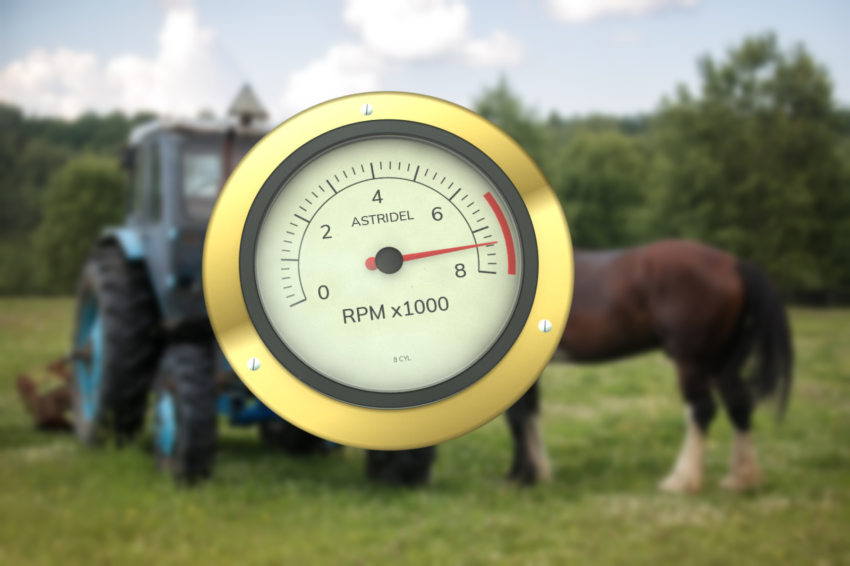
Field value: rpm 7400
